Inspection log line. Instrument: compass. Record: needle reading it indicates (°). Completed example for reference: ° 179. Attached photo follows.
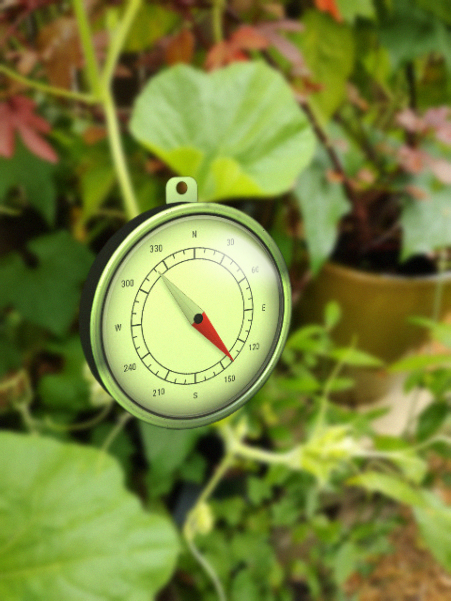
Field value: ° 140
